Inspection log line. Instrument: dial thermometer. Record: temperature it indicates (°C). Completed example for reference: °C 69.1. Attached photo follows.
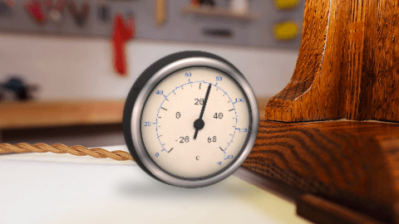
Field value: °C 24
